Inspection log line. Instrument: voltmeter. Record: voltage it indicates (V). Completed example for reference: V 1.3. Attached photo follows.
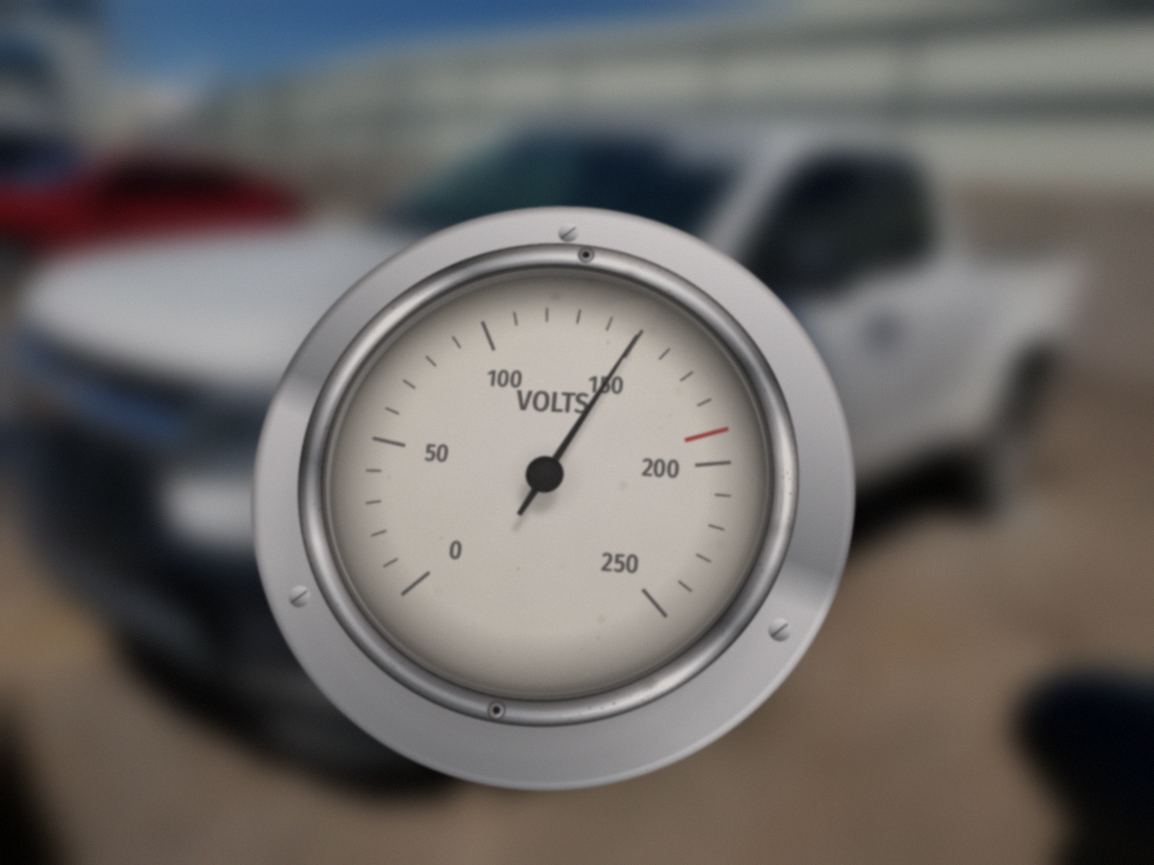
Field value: V 150
